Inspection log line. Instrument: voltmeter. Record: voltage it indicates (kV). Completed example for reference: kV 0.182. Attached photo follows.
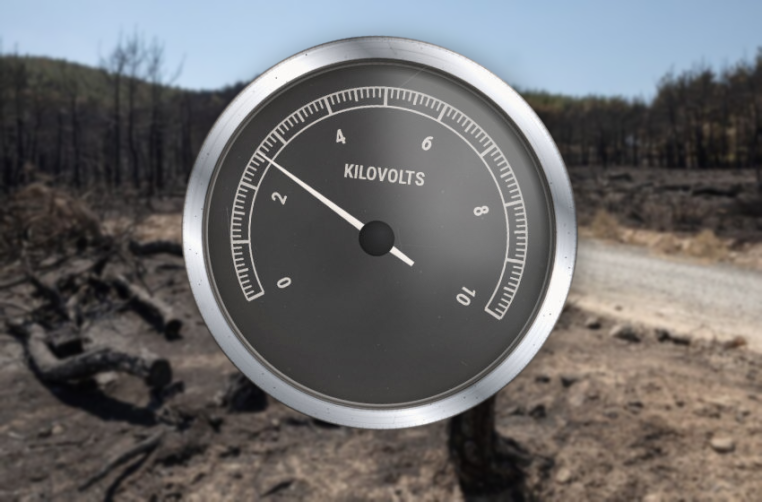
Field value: kV 2.6
